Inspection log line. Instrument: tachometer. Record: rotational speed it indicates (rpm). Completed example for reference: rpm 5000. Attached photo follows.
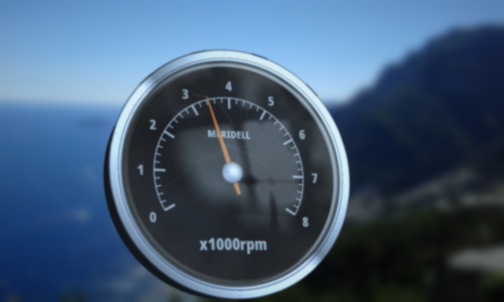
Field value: rpm 3400
